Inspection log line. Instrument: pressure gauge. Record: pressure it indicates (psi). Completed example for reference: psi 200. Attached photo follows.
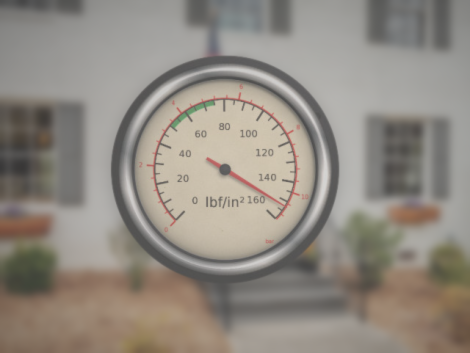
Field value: psi 152.5
